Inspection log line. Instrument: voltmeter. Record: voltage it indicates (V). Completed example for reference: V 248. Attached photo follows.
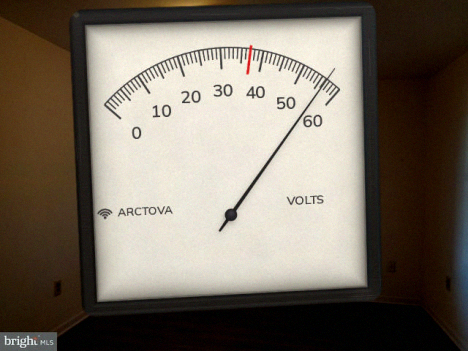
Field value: V 56
